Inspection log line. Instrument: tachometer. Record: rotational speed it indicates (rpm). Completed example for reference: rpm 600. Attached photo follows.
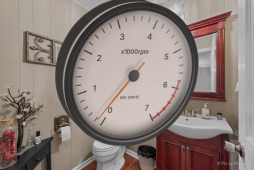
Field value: rpm 200
